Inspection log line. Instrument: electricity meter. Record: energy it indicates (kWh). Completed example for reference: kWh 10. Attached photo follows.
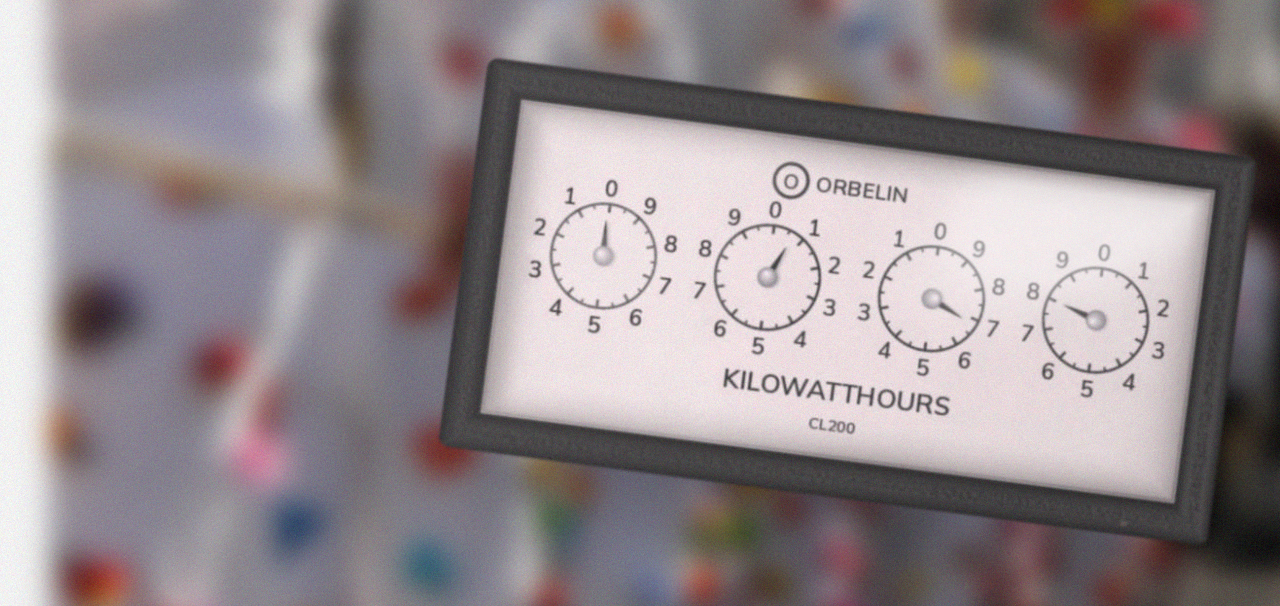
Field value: kWh 68
